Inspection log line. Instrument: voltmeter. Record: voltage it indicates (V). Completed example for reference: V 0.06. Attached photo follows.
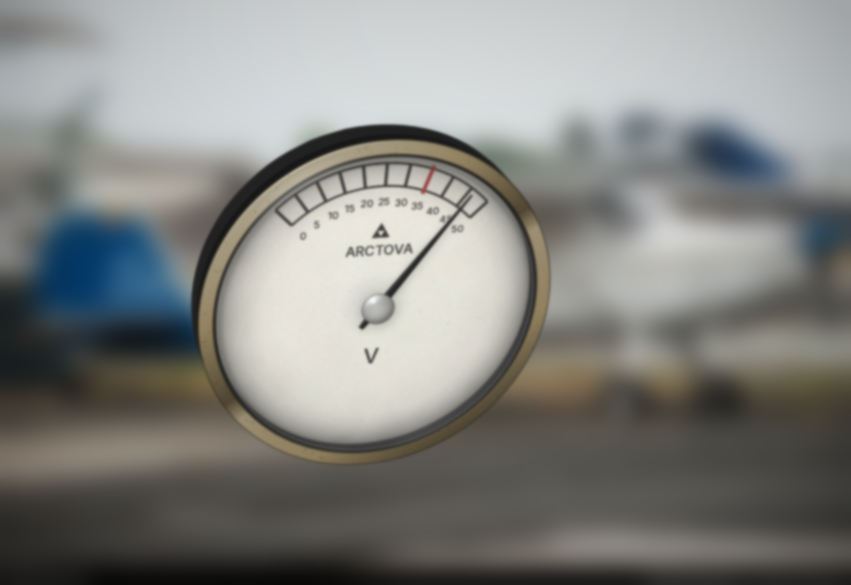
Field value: V 45
